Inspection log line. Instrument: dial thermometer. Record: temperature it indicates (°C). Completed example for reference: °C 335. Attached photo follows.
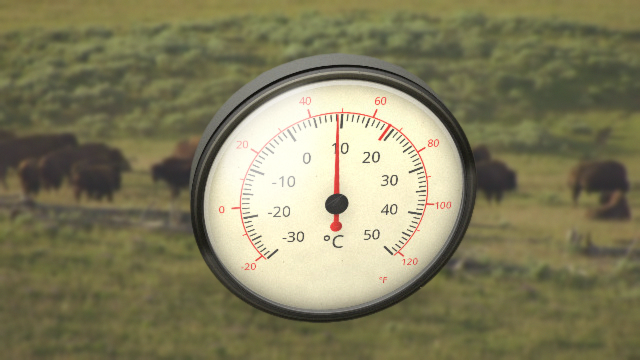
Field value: °C 9
